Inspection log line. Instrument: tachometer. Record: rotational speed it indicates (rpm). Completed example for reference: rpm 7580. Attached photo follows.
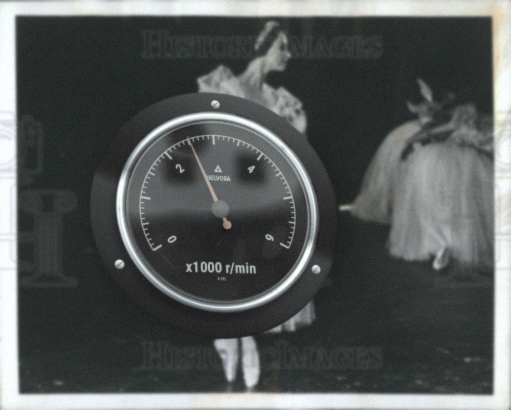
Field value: rpm 2500
